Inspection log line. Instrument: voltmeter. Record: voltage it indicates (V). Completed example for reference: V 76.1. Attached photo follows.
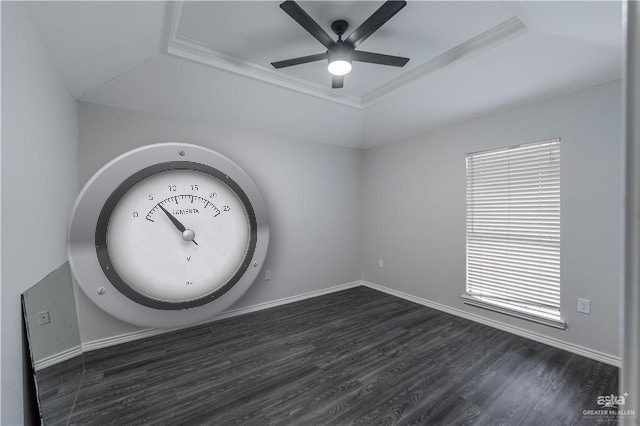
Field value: V 5
